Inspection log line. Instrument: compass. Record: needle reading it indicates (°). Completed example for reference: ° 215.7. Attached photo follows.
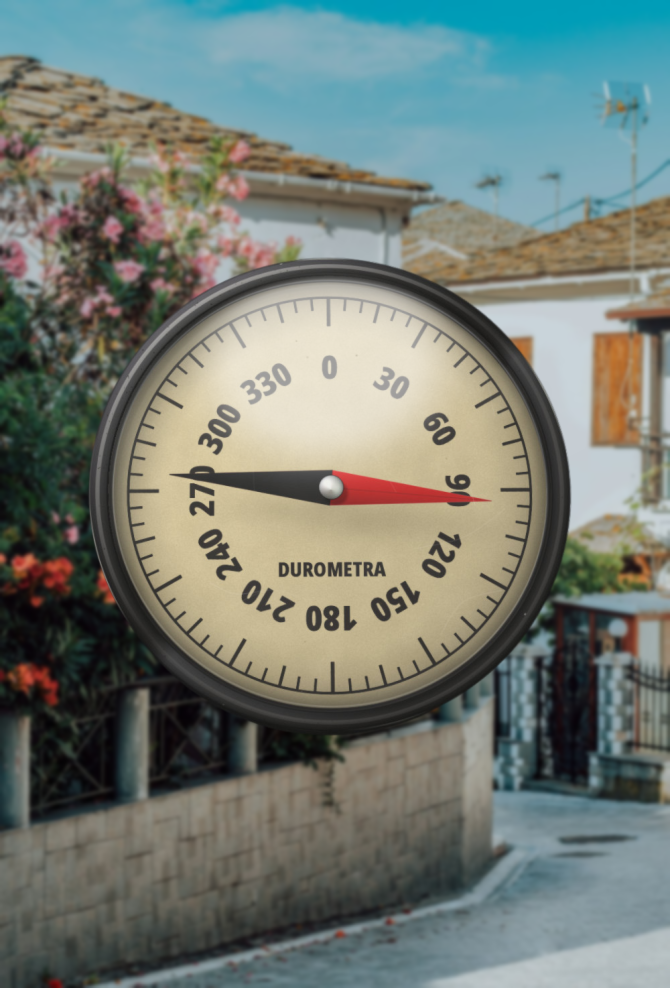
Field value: ° 95
